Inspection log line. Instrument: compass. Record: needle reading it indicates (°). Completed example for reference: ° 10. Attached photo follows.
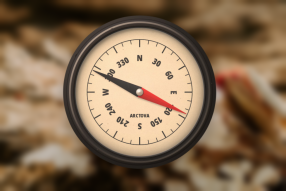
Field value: ° 115
